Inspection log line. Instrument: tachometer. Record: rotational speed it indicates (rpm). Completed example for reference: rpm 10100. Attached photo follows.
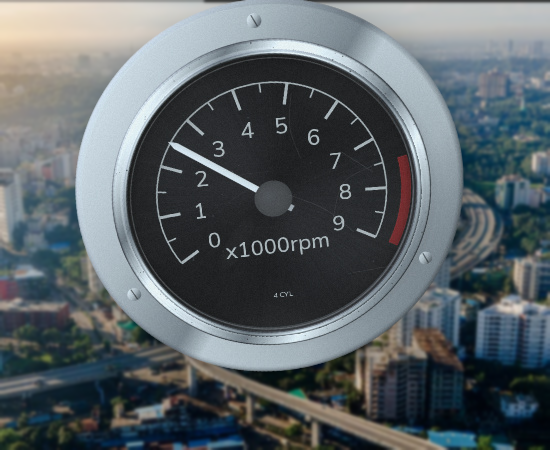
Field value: rpm 2500
